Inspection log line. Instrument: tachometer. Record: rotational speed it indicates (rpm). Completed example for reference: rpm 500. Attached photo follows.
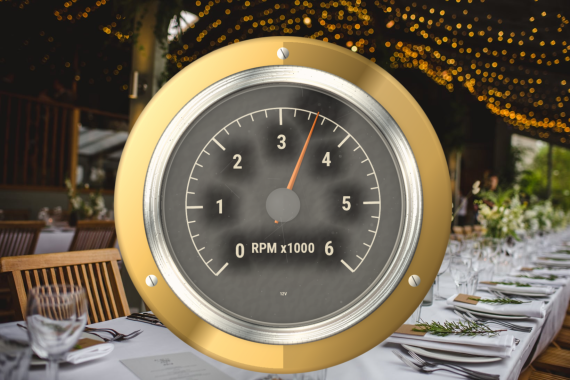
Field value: rpm 3500
